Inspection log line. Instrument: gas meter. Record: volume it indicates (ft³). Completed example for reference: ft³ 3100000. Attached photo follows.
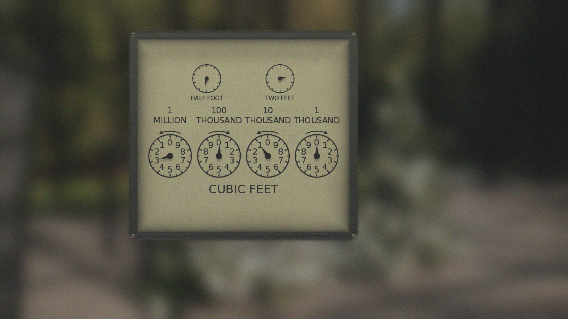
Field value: ft³ 301000
